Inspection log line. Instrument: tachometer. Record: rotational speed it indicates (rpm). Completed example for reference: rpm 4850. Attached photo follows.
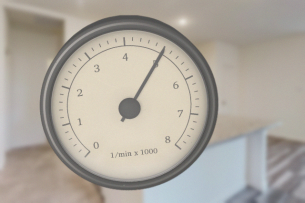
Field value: rpm 5000
